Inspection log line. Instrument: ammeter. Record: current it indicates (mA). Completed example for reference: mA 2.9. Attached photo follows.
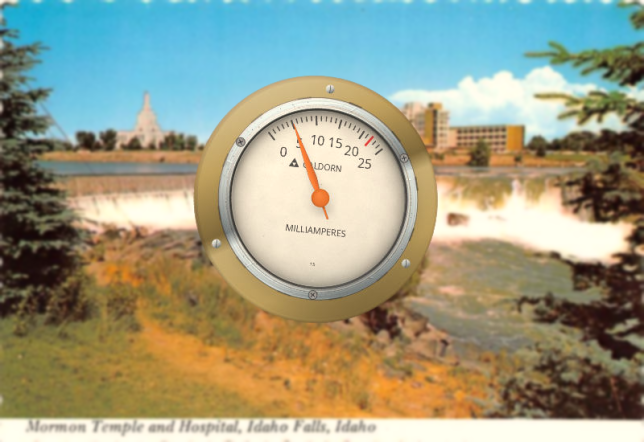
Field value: mA 5
